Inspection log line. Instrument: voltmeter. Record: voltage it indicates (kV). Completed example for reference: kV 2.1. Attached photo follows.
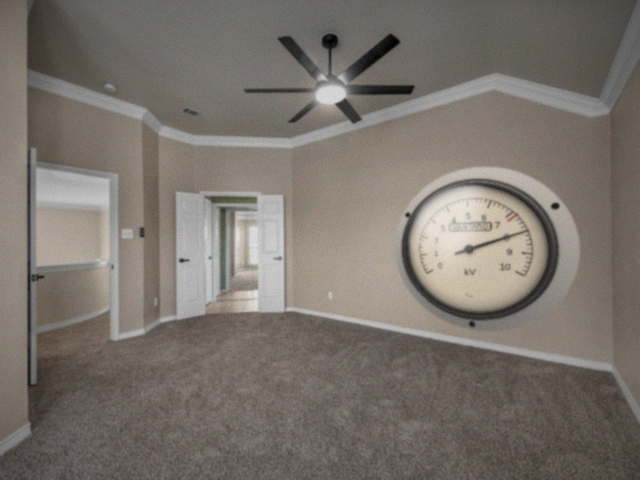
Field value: kV 8
